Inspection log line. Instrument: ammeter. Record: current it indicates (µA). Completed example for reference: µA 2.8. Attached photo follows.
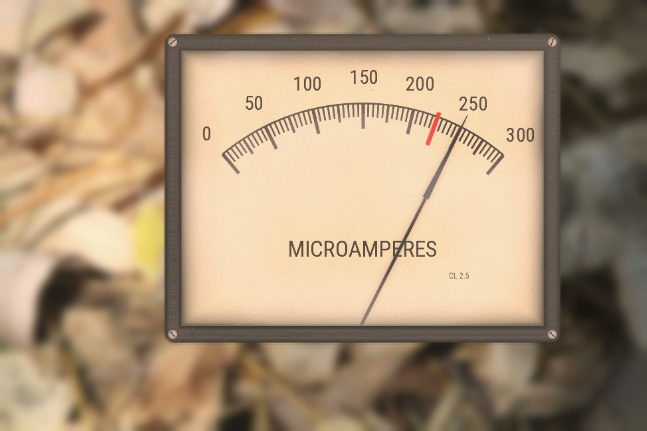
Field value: µA 250
